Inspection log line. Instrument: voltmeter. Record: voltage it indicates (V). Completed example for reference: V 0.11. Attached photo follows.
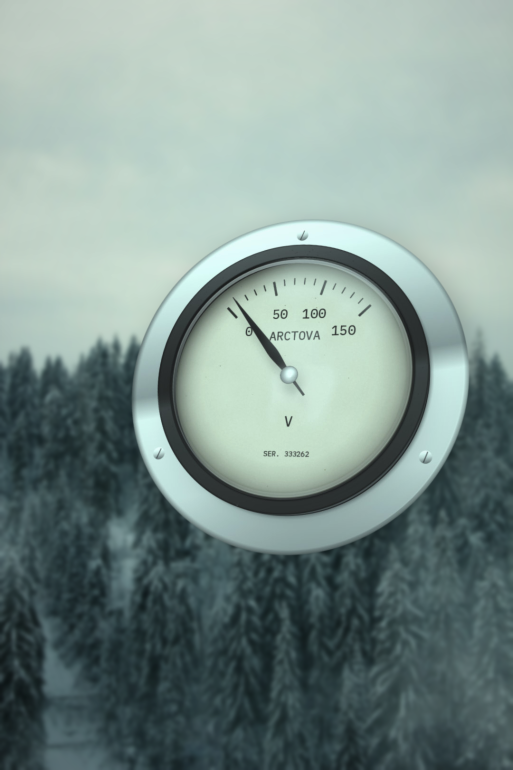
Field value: V 10
